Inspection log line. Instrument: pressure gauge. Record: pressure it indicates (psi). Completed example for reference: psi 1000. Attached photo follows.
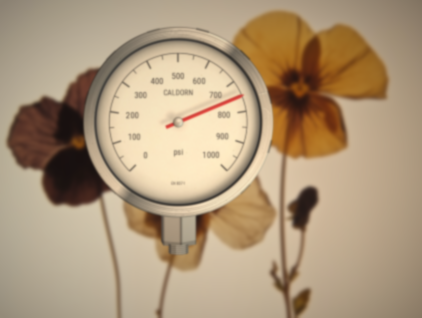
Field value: psi 750
